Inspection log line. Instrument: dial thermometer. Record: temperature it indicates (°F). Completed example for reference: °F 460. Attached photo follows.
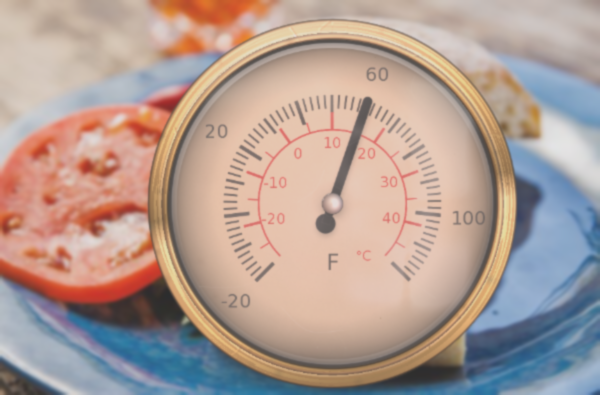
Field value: °F 60
